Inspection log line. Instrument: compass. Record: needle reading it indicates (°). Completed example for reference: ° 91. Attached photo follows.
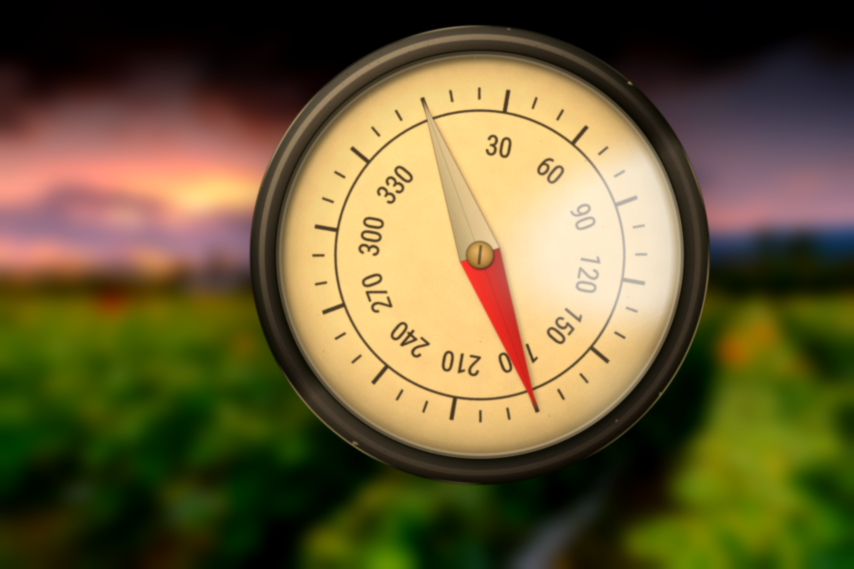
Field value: ° 180
